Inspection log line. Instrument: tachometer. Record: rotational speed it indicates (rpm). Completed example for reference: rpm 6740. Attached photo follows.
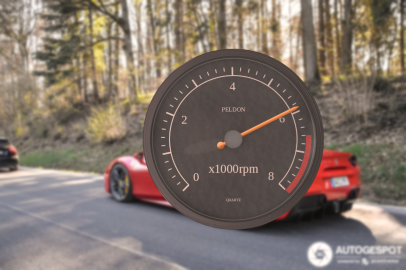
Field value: rpm 5900
